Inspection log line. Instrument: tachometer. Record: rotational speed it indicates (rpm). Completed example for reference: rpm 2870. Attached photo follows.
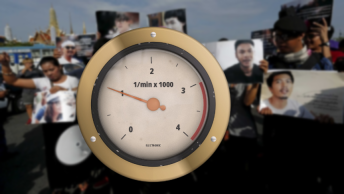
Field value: rpm 1000
